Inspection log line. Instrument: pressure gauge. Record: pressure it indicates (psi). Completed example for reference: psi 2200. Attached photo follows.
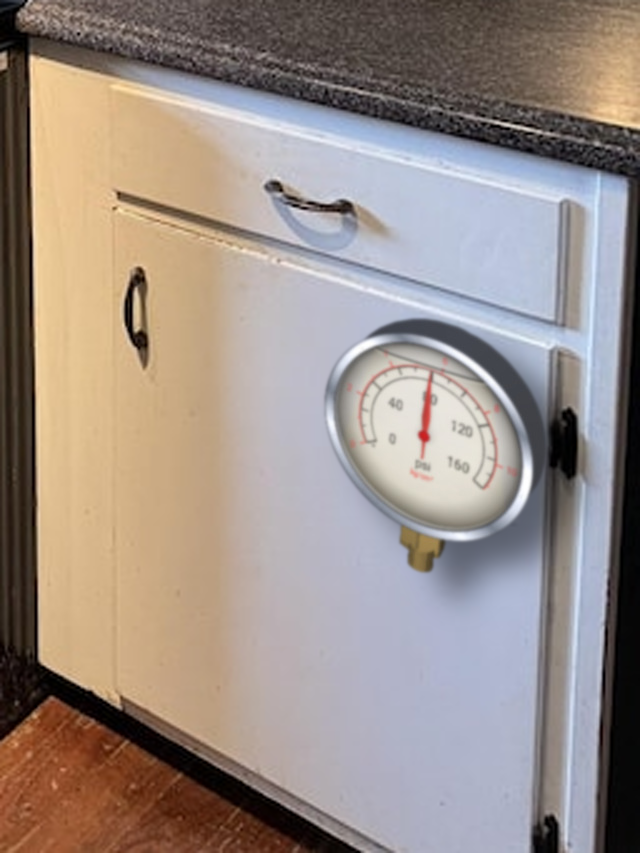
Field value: psi 80
